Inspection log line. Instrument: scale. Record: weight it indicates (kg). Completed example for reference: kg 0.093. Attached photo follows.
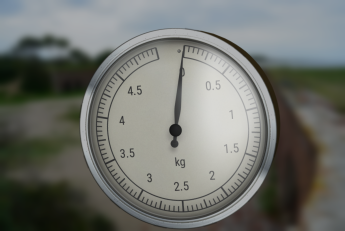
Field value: kg 0
